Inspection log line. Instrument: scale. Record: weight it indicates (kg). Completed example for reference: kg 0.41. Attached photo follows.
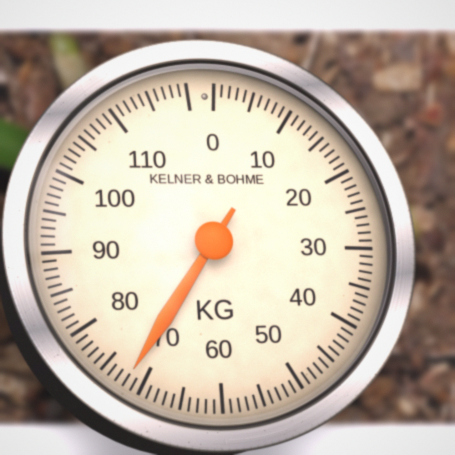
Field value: kg 72
